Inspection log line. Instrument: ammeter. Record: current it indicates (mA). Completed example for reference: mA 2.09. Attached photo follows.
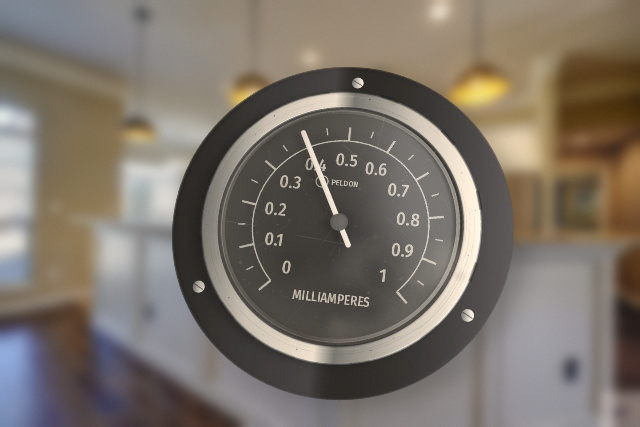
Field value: mA 0.4
